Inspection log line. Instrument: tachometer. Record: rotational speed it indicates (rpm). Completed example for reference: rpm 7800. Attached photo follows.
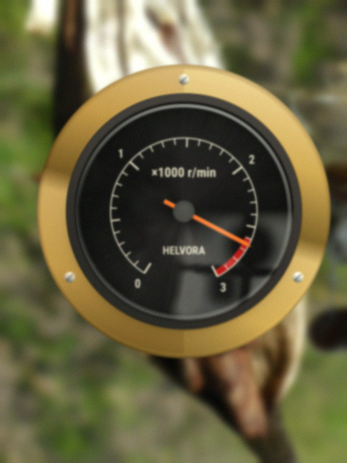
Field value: rpm 2650
